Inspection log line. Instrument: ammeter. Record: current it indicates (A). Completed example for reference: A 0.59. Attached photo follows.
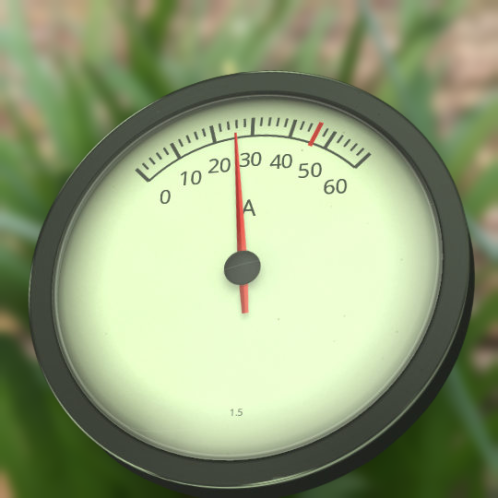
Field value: A 26
